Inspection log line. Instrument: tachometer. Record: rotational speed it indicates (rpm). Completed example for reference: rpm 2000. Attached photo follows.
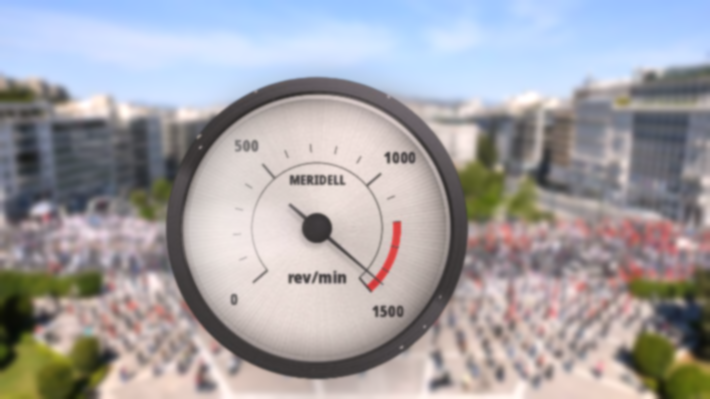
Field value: rpm 1450
